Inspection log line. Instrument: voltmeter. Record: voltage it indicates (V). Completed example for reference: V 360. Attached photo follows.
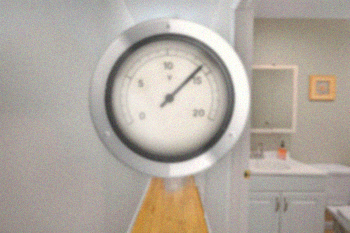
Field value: V 14
